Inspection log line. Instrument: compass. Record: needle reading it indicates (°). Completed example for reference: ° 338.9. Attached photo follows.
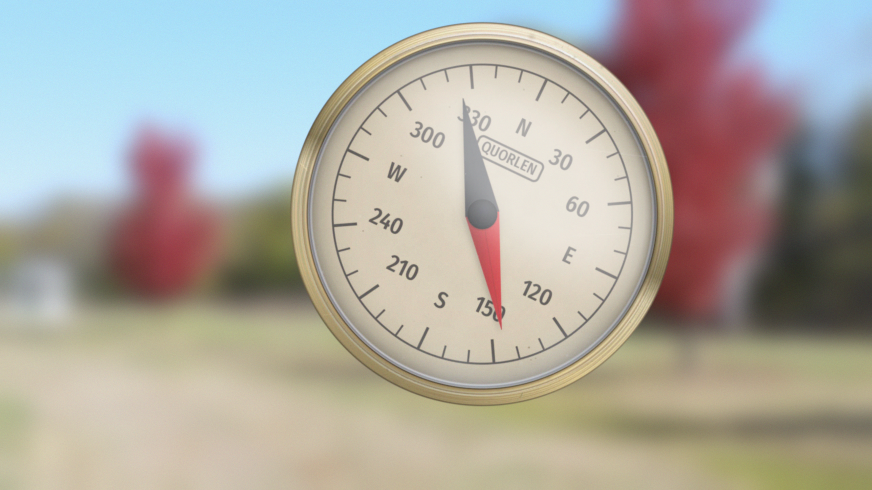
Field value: ° 145
